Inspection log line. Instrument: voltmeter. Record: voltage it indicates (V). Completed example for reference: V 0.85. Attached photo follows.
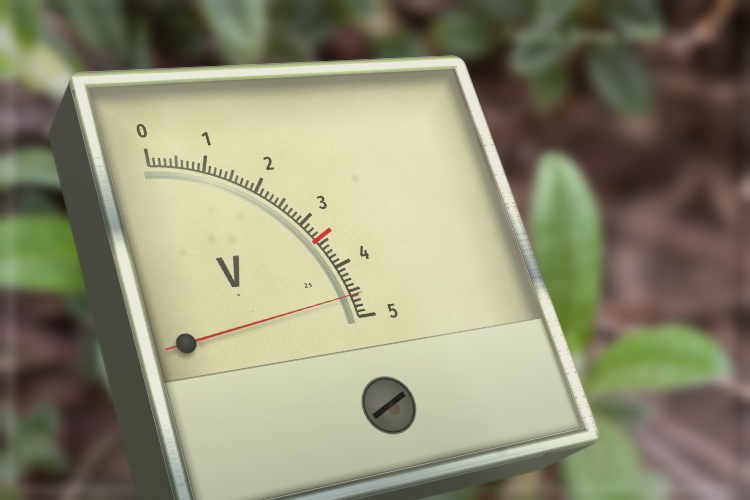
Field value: V 4.6
